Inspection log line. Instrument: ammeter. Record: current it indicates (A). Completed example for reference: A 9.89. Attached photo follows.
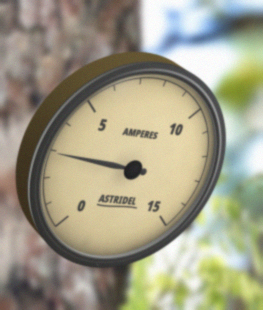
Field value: A 3
